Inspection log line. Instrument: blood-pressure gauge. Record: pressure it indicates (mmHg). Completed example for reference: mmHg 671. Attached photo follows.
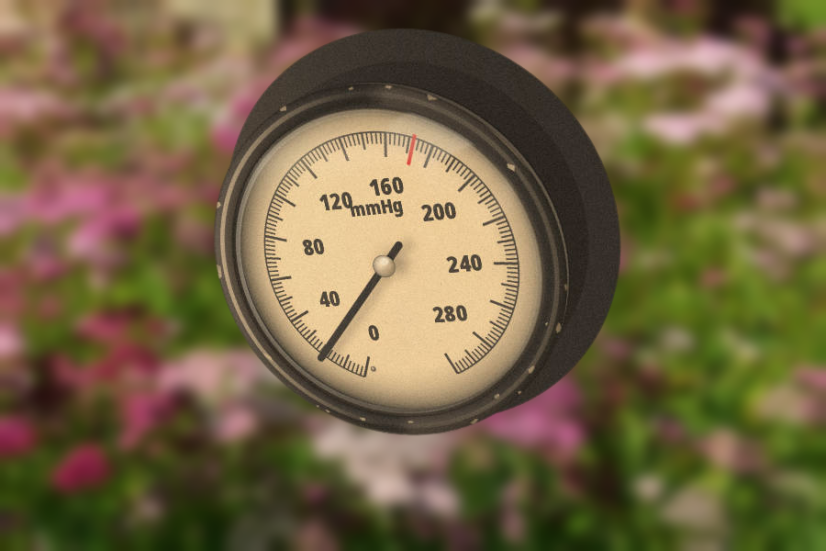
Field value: mmHg 20
